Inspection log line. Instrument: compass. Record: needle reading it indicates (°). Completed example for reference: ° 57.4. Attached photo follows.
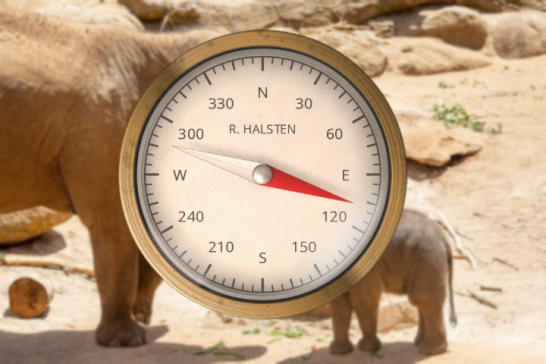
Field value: ° 107.5
